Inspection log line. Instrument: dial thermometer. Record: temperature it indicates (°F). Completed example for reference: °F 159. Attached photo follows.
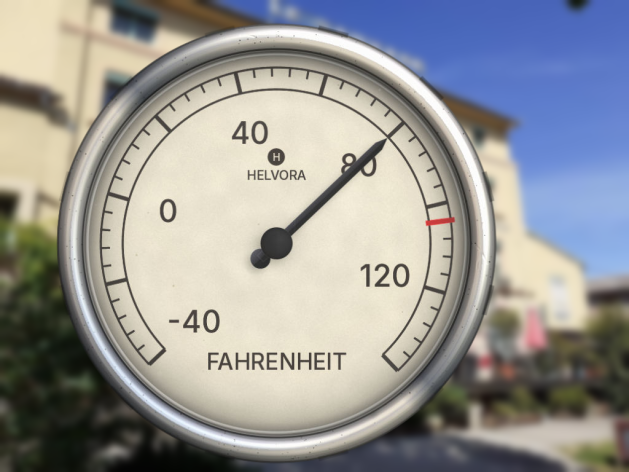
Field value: °F 80
